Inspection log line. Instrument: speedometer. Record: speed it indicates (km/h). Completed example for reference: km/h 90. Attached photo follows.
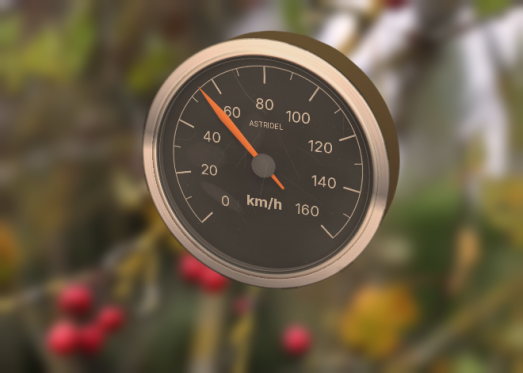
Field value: km/h 55
